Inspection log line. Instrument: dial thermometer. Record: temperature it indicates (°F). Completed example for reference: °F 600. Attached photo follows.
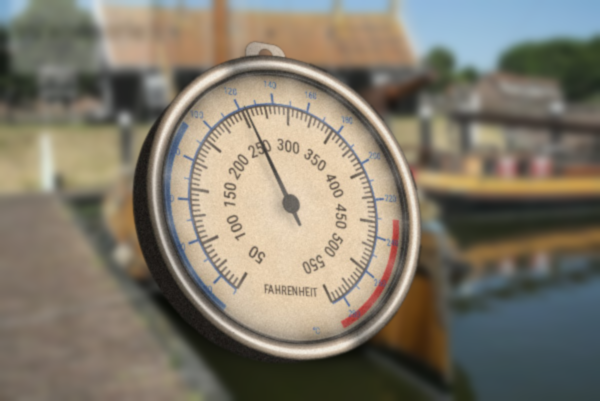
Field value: °F 250
